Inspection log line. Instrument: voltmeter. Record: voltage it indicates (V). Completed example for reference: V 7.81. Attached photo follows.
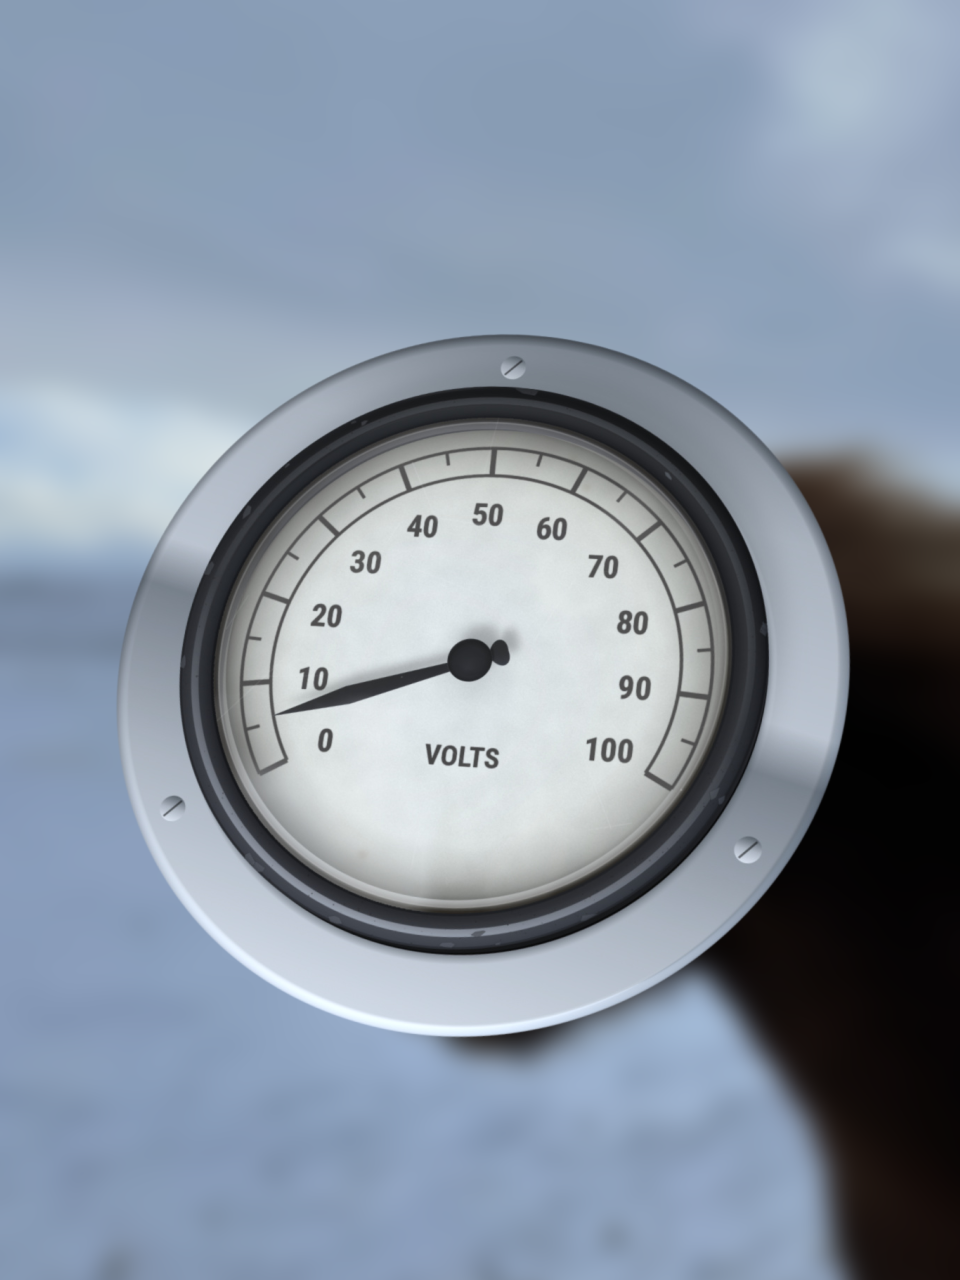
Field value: V 5
